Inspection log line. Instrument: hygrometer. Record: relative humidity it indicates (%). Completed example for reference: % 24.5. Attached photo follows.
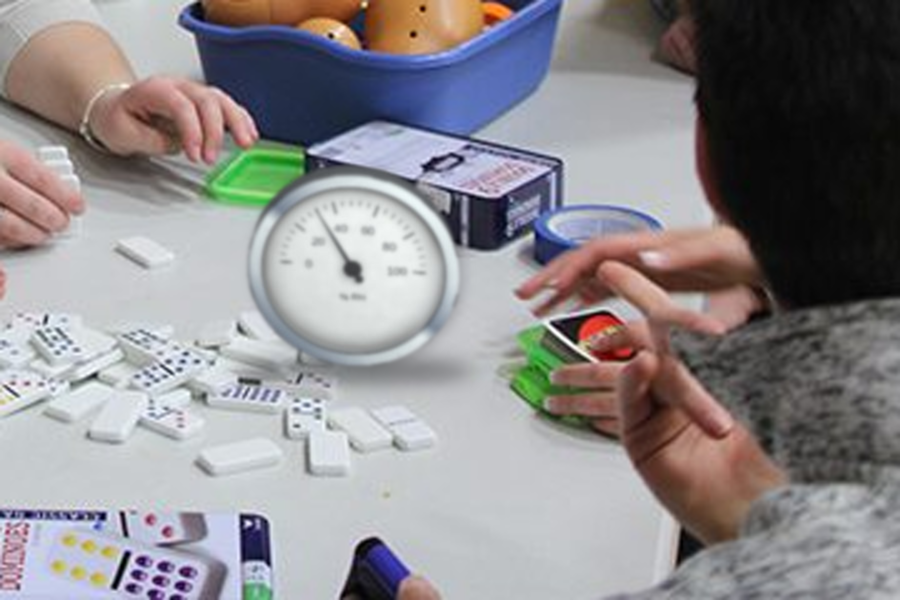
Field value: % 32
